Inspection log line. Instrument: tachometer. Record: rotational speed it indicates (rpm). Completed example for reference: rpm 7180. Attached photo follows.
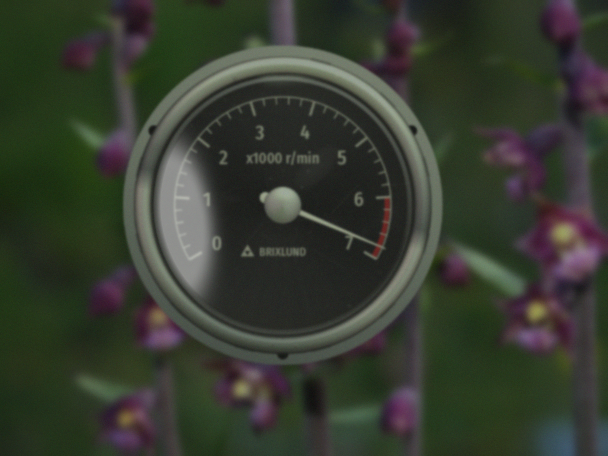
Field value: rpm 6800
